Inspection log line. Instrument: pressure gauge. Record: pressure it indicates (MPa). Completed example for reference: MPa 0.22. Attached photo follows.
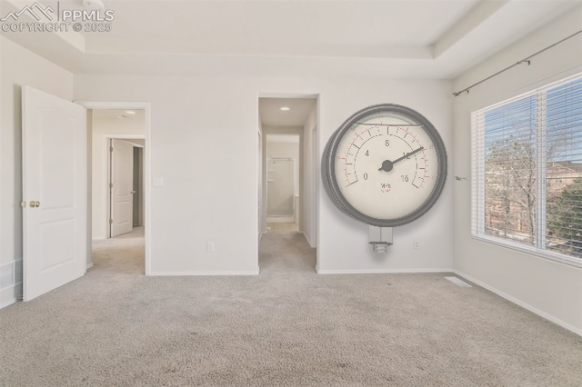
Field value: MPa 12
